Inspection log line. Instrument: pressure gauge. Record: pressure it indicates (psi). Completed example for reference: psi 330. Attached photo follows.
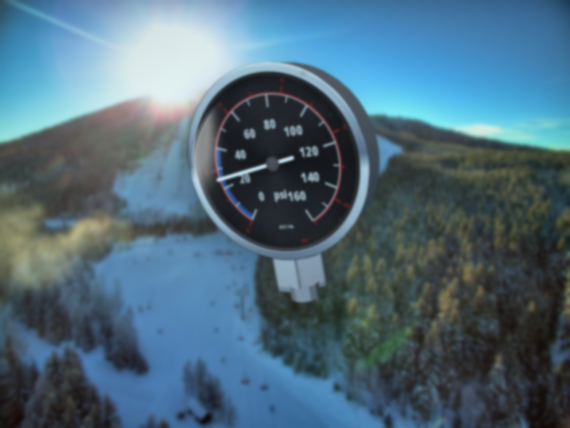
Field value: psi 25
